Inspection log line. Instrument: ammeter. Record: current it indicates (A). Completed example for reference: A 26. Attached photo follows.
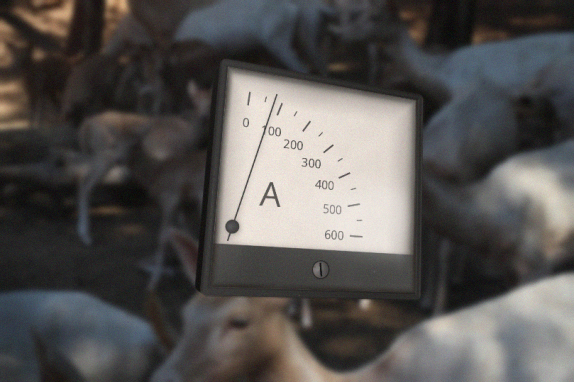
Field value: A 75
